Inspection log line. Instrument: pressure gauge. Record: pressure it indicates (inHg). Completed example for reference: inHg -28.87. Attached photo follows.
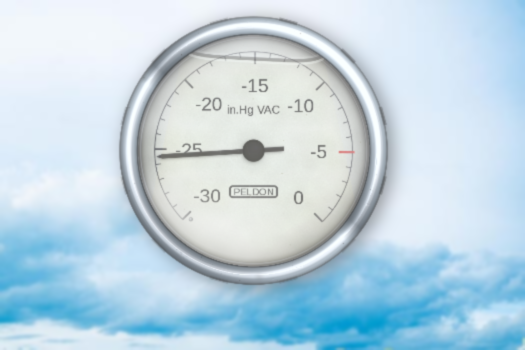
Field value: inHg -25.5
